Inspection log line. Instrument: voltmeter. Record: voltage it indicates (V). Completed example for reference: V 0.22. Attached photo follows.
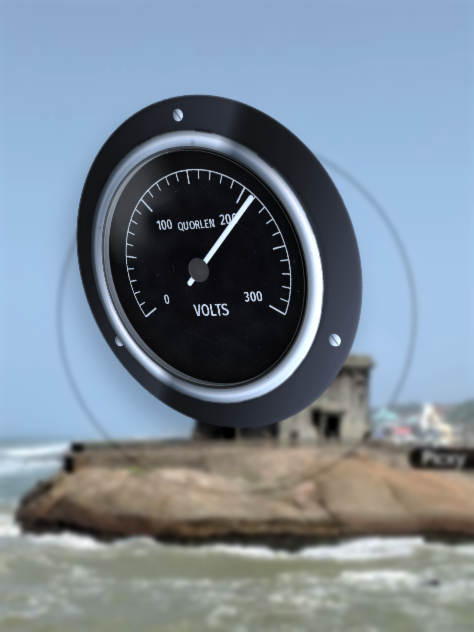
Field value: V 210
